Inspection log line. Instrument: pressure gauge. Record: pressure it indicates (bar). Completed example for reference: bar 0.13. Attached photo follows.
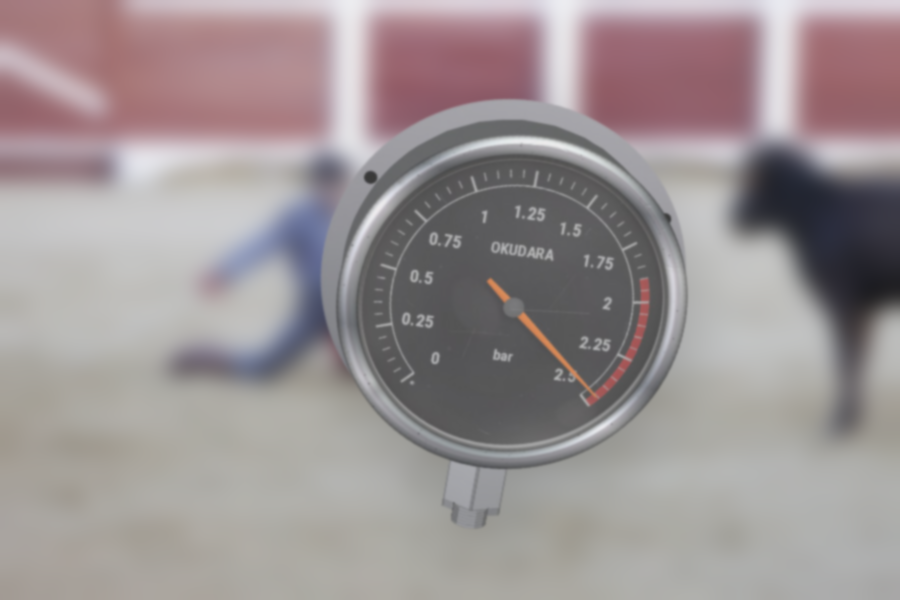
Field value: bar 2.45
